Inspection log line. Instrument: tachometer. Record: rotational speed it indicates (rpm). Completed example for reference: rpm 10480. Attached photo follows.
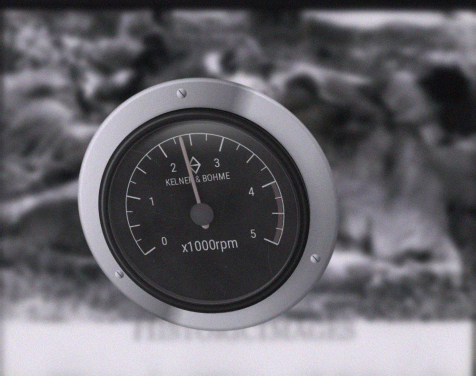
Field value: rpm 2375
